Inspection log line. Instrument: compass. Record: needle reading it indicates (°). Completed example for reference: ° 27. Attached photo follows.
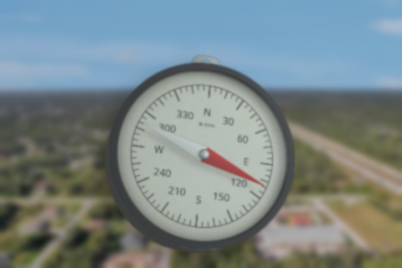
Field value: ° 110
